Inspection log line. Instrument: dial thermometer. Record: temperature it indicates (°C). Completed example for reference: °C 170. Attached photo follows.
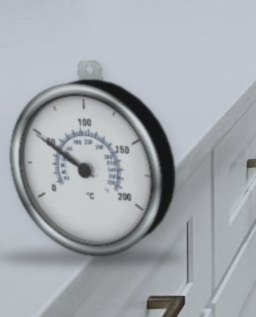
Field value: °C 50
